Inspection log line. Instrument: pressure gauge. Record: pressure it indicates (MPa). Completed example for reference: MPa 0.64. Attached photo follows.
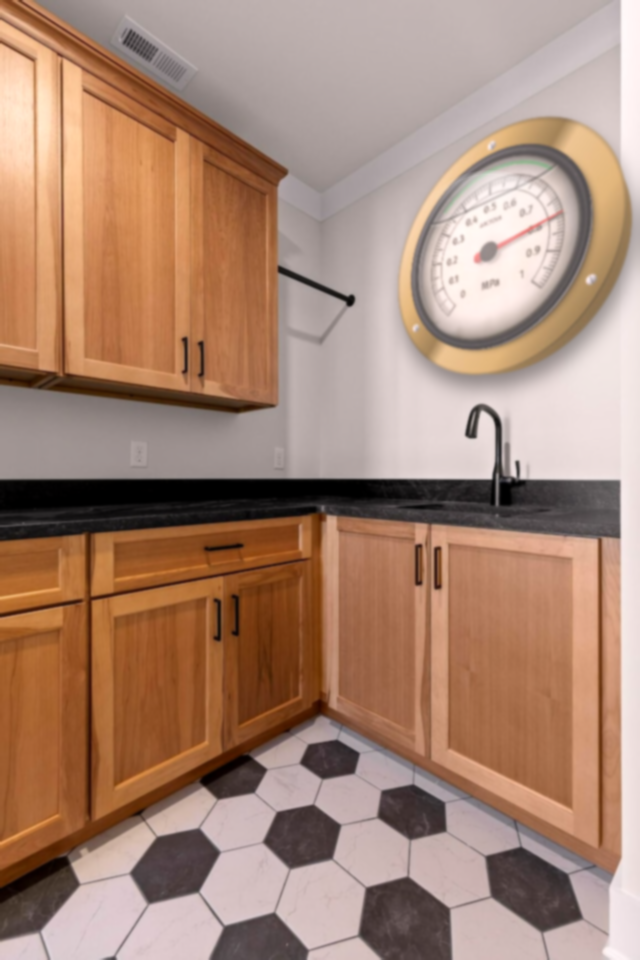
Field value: MPa 0.8
